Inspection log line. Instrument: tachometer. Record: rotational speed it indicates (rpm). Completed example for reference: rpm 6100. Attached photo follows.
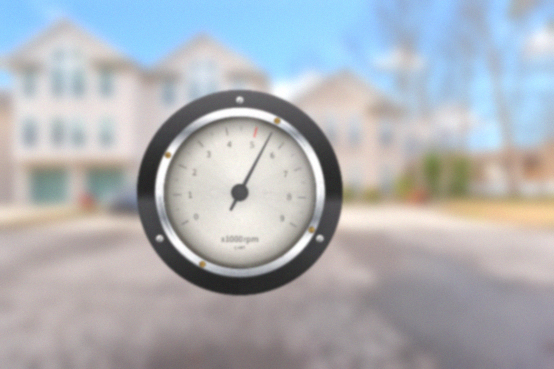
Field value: rpm 5500
